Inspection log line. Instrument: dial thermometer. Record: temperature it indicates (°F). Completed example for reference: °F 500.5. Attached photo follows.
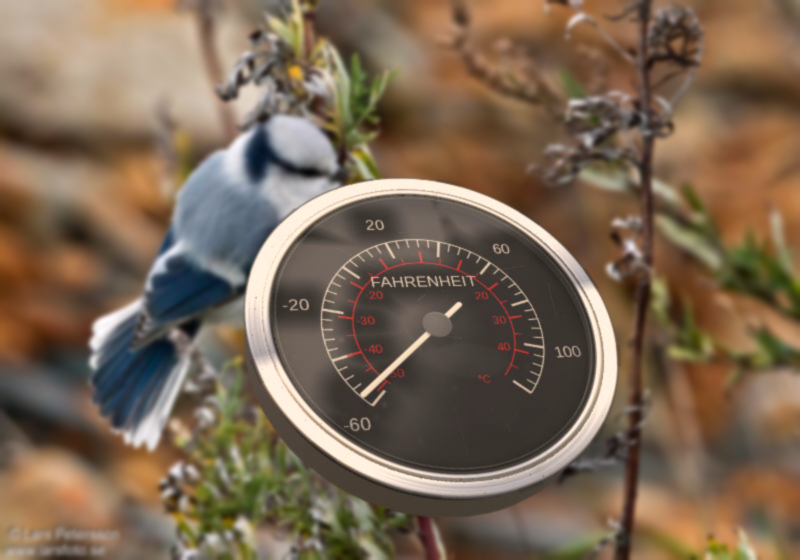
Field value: °F -56
